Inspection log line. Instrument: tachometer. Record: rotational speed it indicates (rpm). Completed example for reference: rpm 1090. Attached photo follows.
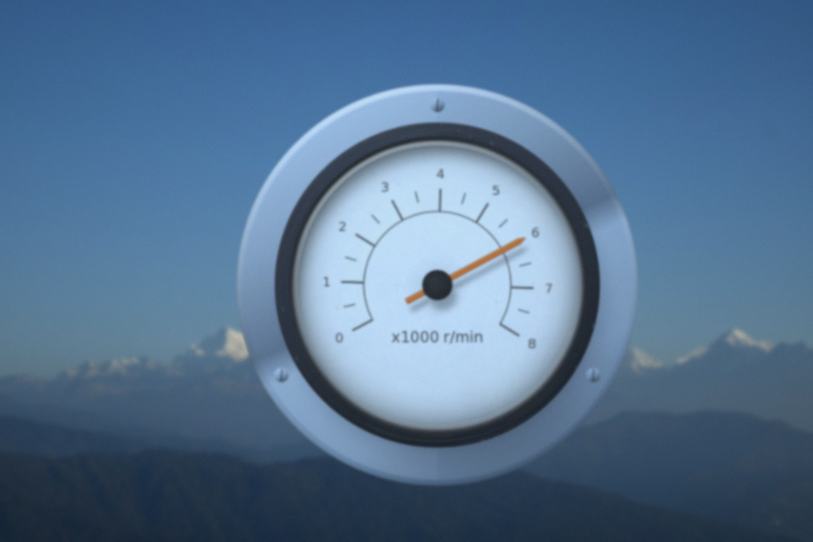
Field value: rpm 6000
